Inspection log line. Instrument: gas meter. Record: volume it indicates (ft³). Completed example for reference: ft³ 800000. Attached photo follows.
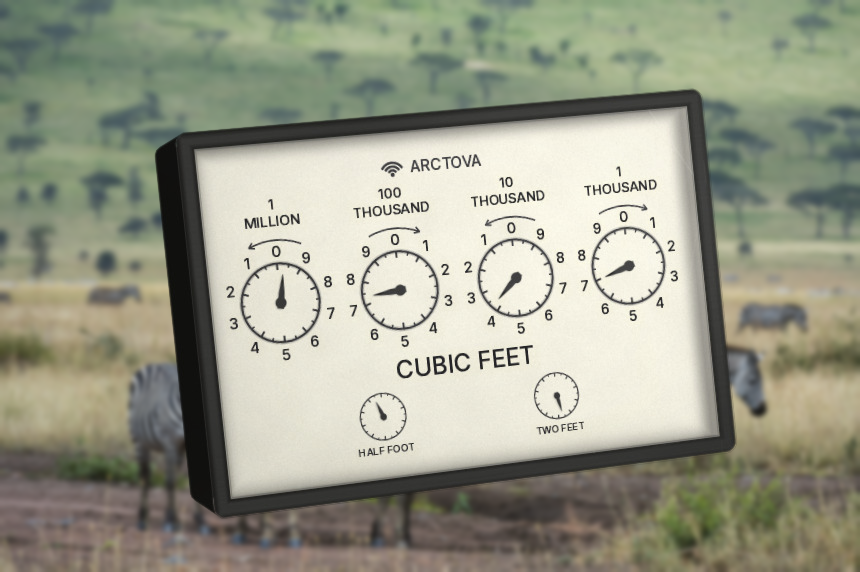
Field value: ft³ 973700
